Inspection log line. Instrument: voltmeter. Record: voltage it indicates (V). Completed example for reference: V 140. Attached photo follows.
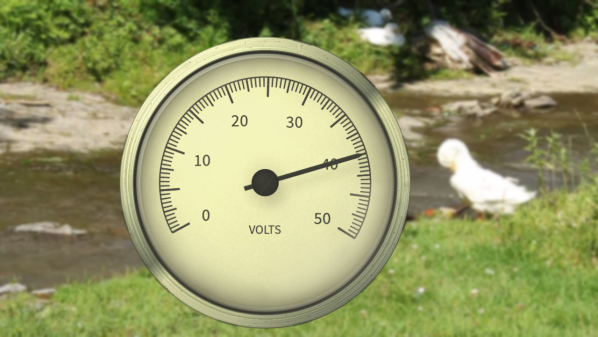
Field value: V 40
